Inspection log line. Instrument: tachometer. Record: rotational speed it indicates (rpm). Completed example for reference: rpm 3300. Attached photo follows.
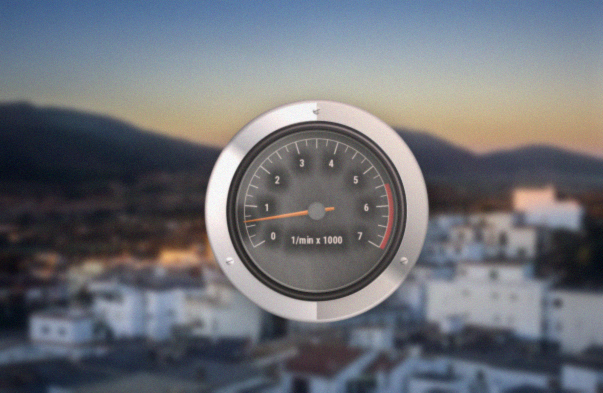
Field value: rpm 625
